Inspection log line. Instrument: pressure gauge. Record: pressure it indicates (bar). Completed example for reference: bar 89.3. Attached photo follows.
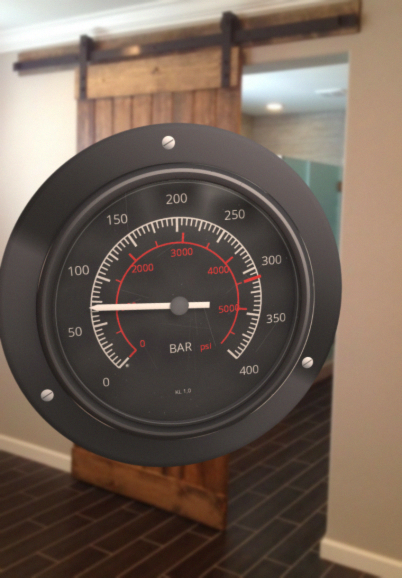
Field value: bar 70
